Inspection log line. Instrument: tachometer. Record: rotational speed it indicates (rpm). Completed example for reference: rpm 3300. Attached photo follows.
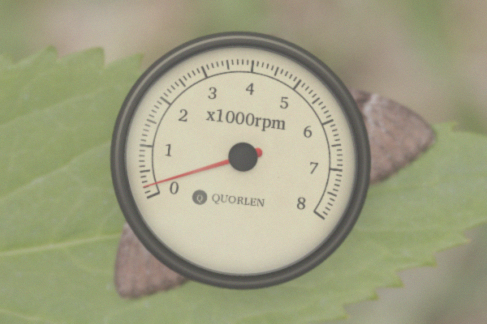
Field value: rpm 200
